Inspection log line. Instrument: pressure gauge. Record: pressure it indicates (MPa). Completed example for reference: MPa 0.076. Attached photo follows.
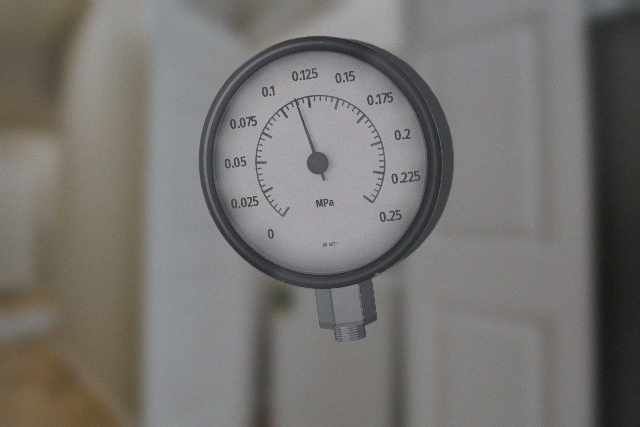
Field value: MPa 0.115
